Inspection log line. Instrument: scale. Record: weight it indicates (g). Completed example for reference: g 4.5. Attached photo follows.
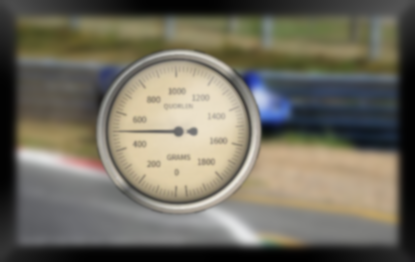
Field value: g 500
